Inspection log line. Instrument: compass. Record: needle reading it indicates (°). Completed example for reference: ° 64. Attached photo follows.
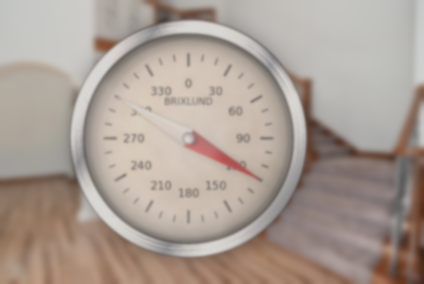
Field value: ° 120
